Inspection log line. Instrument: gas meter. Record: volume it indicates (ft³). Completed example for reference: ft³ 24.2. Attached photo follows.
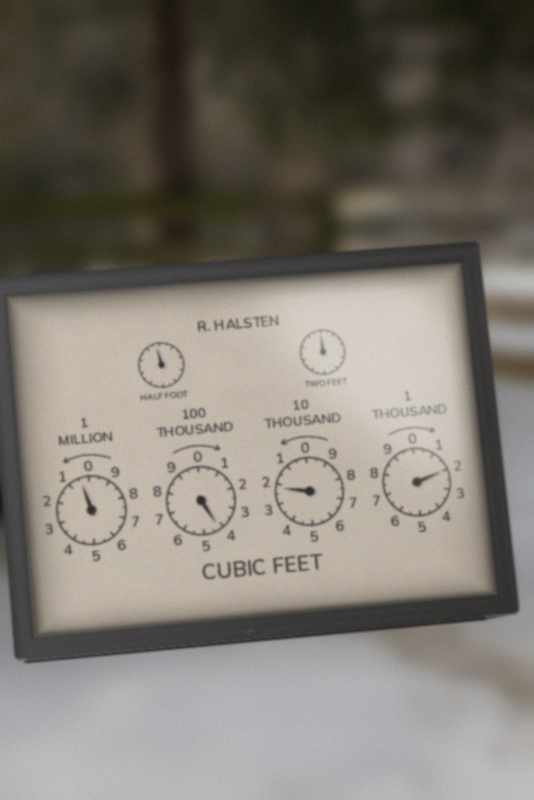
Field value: ft³ 42200
